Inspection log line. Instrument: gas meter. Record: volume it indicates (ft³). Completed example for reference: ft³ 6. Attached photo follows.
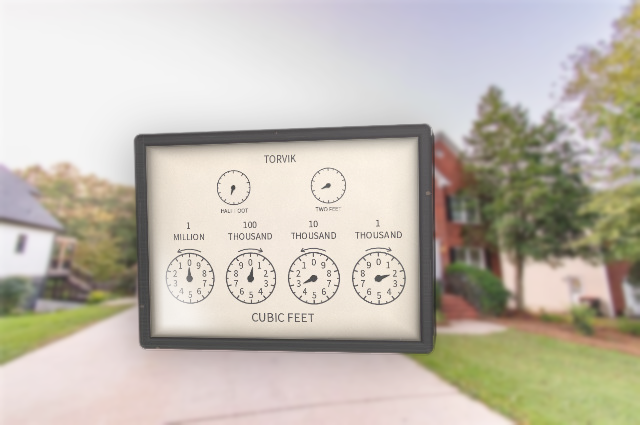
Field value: ft³ 3200
